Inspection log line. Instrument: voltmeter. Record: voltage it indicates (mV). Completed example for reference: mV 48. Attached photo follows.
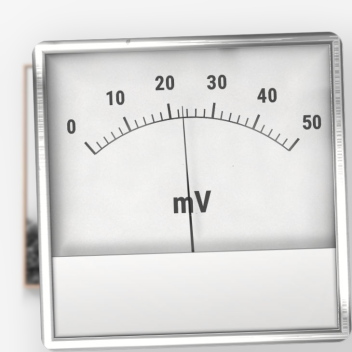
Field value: mV 23
